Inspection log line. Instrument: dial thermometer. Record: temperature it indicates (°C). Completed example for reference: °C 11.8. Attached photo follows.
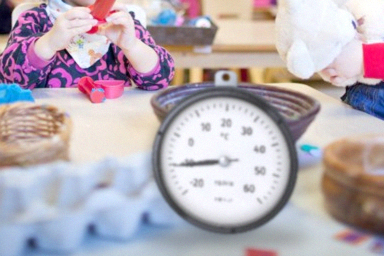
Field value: °C -10
